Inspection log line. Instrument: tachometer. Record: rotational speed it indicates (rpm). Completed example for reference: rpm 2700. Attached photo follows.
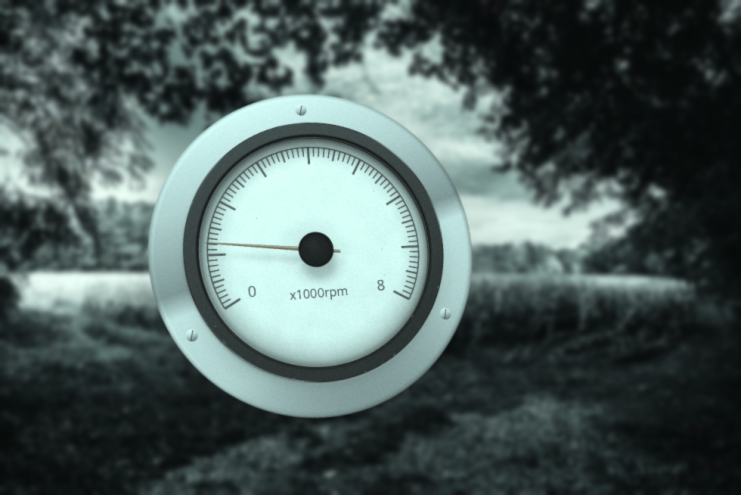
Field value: rpm 1200
